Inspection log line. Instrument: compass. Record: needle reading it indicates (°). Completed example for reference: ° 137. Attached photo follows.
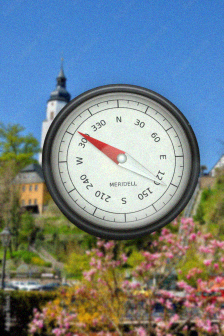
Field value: ° 305
